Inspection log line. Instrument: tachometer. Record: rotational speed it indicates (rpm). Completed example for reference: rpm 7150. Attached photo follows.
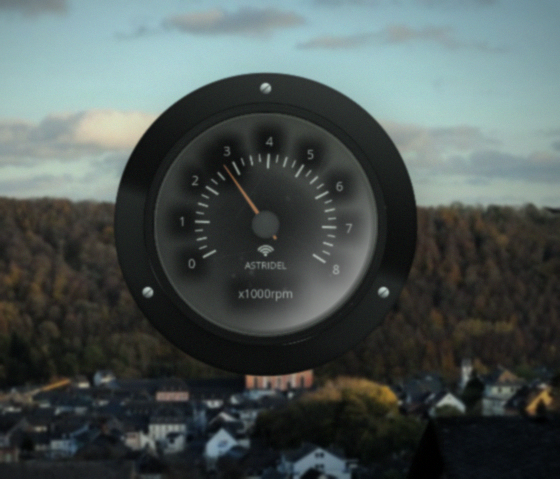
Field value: rpm 2750
